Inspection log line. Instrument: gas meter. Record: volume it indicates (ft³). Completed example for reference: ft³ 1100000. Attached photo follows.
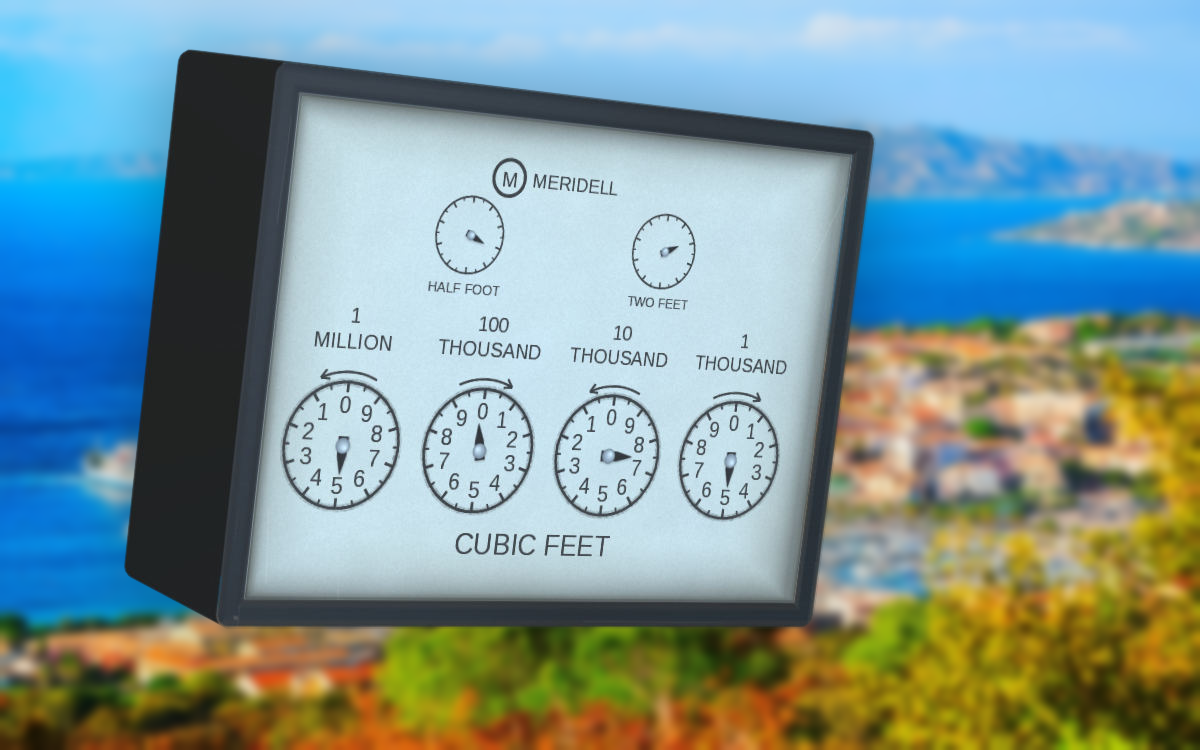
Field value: ft³ 497500
